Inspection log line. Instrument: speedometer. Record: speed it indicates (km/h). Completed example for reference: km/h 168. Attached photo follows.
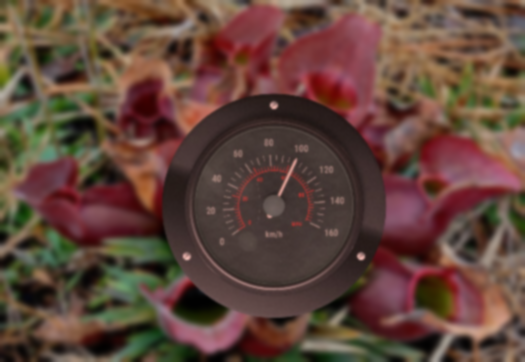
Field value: km/h 100
